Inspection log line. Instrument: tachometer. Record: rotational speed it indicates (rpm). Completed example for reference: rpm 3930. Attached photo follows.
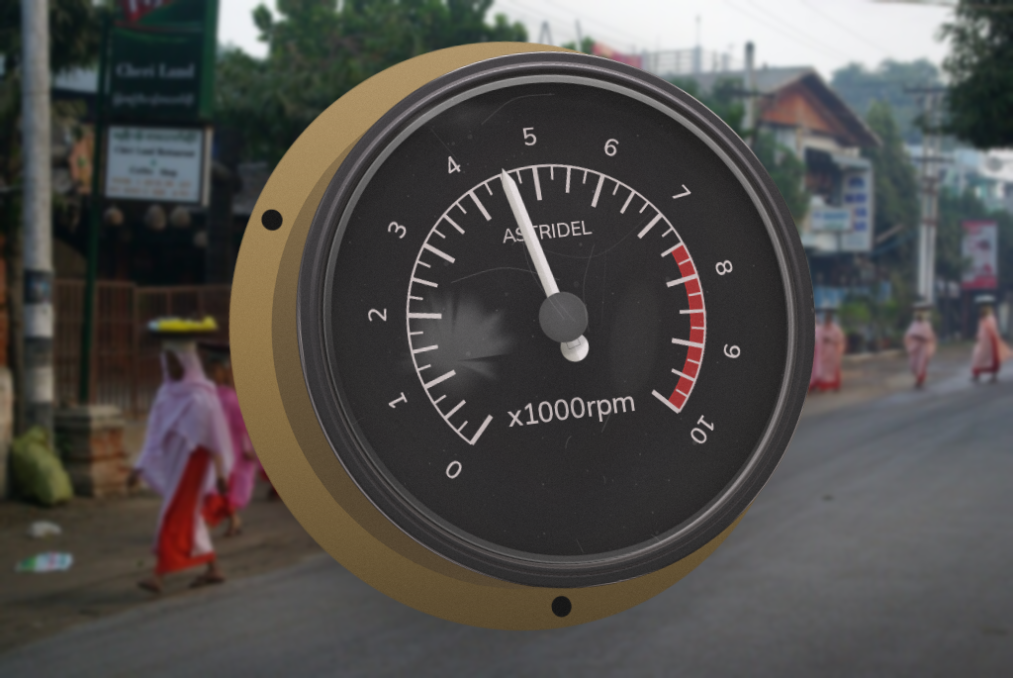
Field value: rpm 4500
